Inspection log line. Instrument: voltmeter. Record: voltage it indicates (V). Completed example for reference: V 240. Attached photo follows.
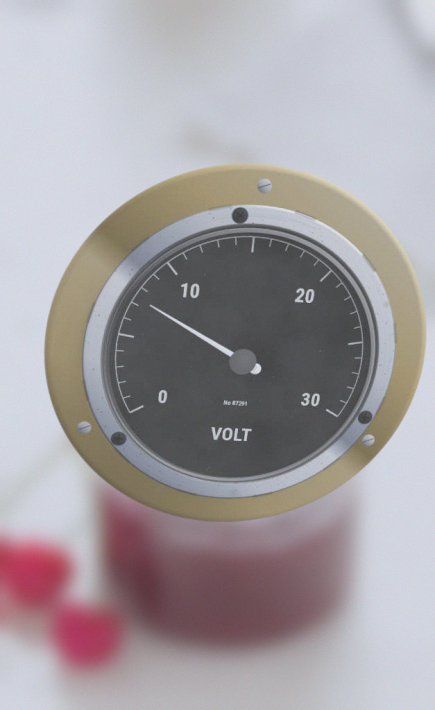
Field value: V 7.5
